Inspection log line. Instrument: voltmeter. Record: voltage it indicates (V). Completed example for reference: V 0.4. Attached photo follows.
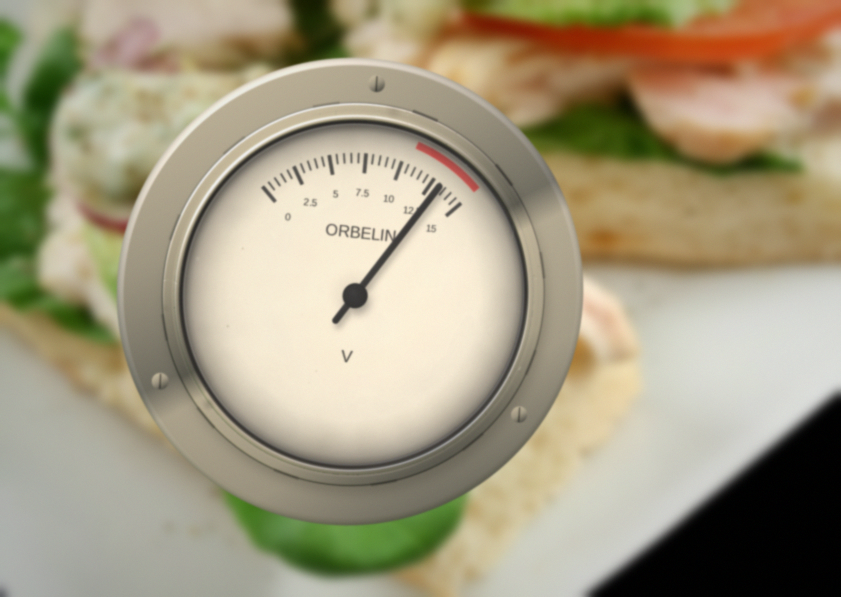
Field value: V 13
